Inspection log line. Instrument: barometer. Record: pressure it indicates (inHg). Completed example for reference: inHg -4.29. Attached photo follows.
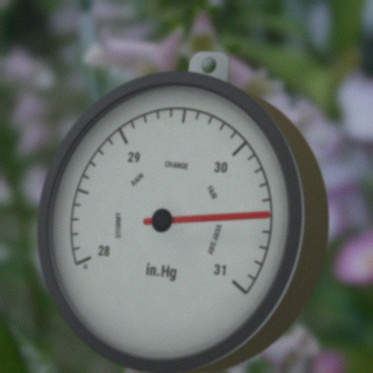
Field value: inHg 30.5
